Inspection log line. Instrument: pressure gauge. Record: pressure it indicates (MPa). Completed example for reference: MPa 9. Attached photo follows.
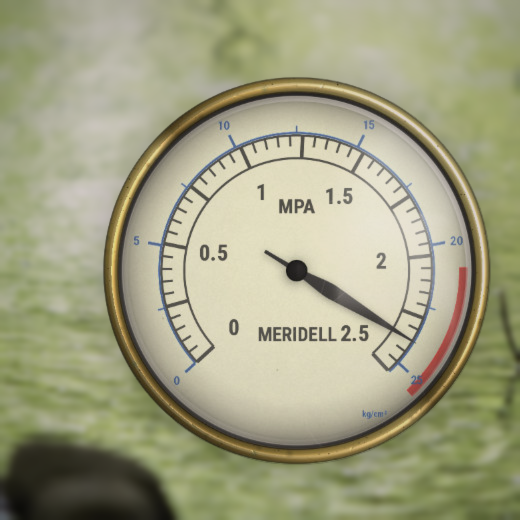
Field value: MPa 2.35
